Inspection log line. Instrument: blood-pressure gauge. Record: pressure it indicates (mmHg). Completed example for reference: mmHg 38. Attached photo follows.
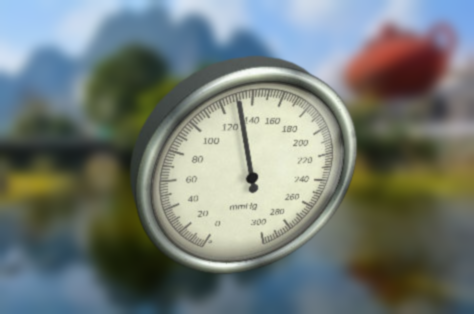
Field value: mmHg 130
